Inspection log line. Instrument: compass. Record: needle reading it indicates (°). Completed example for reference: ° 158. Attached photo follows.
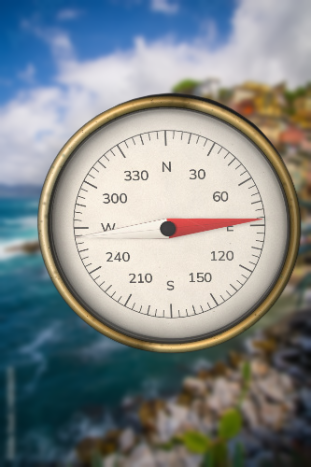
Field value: ° 85
